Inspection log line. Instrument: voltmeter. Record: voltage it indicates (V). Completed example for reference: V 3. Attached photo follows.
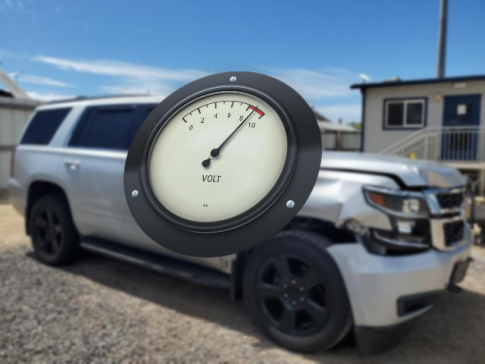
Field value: V 9
